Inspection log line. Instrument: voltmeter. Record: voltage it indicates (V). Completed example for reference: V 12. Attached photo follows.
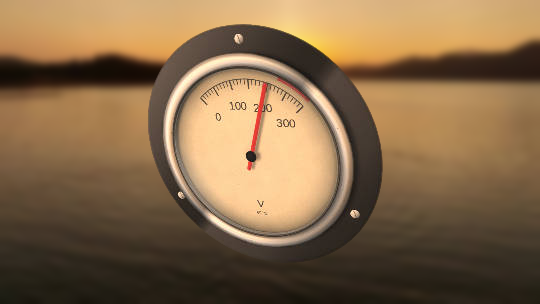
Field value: V 200
